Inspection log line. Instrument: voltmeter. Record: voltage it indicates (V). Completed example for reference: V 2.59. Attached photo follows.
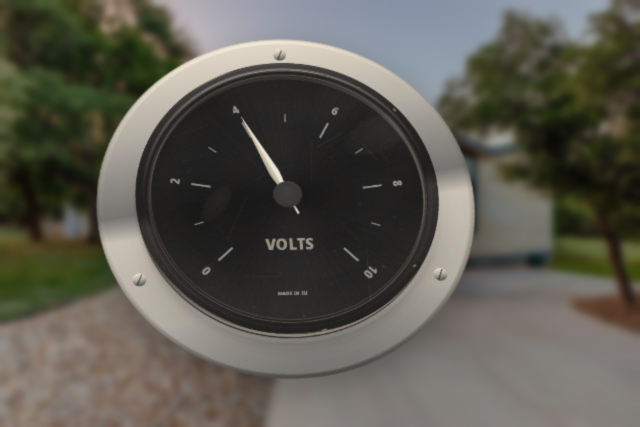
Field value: V 4
